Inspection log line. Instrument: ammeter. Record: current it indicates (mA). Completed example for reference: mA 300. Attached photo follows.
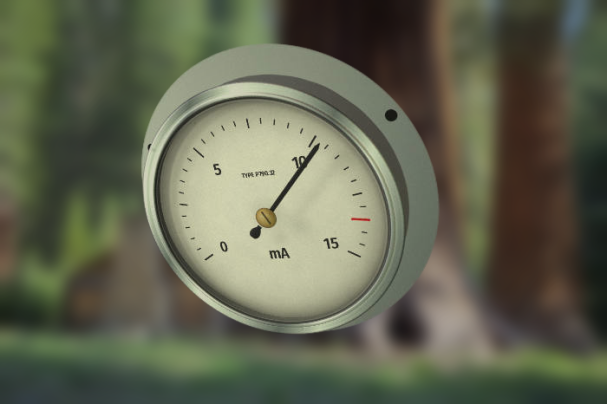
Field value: mA 10.25
